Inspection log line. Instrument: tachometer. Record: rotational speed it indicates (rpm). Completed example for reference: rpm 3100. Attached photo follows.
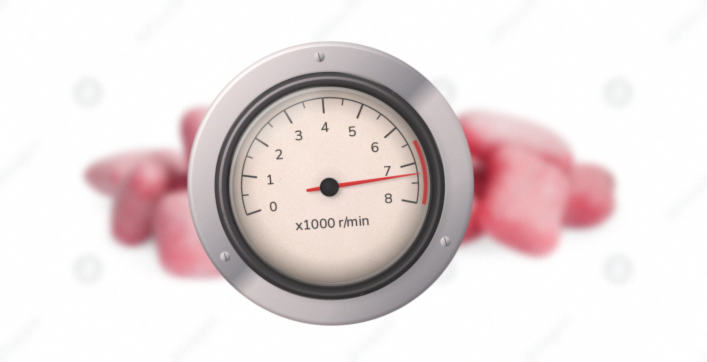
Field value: rpm 7250
